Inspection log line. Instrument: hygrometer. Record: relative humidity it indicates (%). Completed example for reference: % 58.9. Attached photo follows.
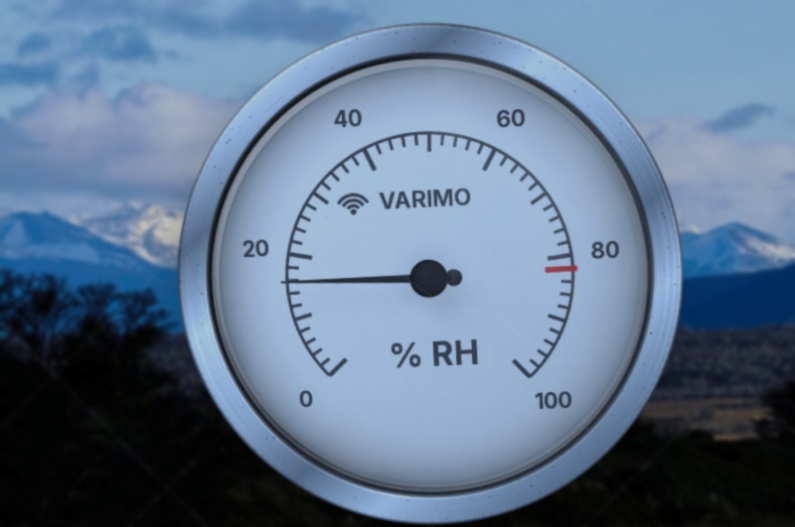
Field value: % 16
